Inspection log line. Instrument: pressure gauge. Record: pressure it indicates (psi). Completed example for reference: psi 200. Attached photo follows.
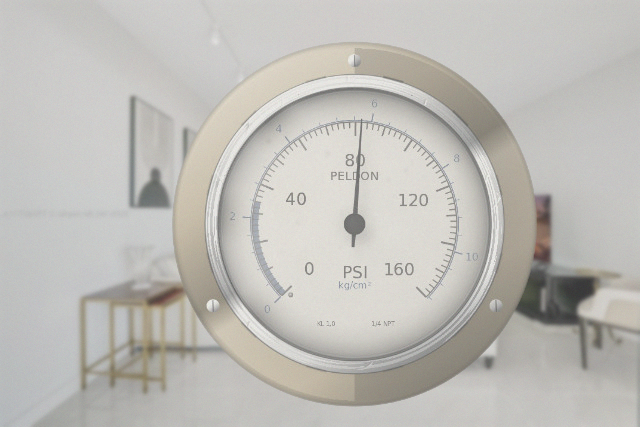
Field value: psi 82
